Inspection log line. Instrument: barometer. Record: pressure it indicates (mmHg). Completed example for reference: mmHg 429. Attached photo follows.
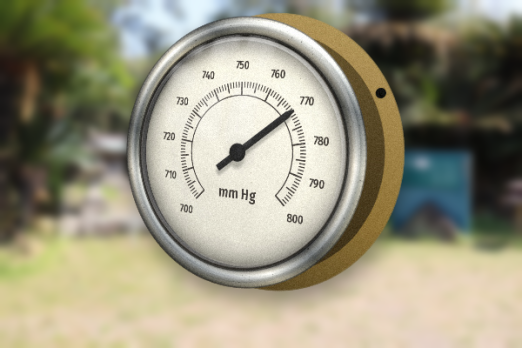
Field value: mmHg 770
